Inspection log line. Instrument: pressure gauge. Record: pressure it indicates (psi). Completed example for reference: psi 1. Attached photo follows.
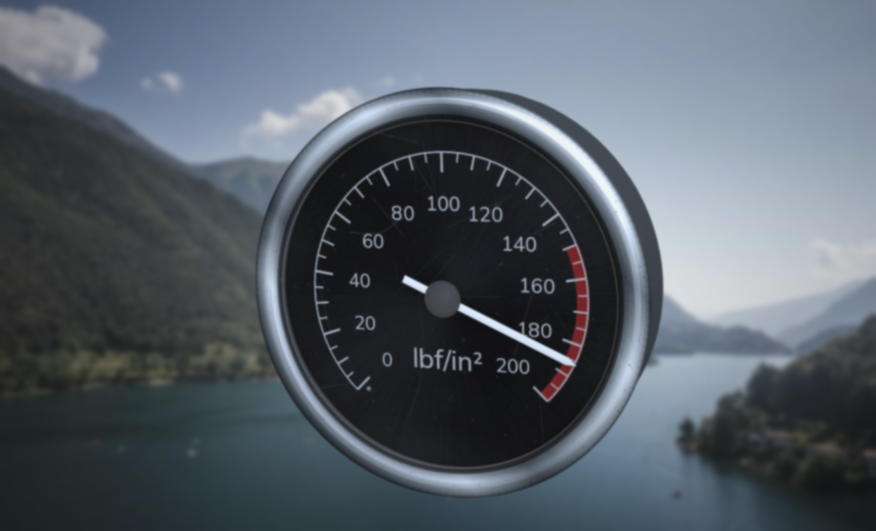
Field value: psi 185
